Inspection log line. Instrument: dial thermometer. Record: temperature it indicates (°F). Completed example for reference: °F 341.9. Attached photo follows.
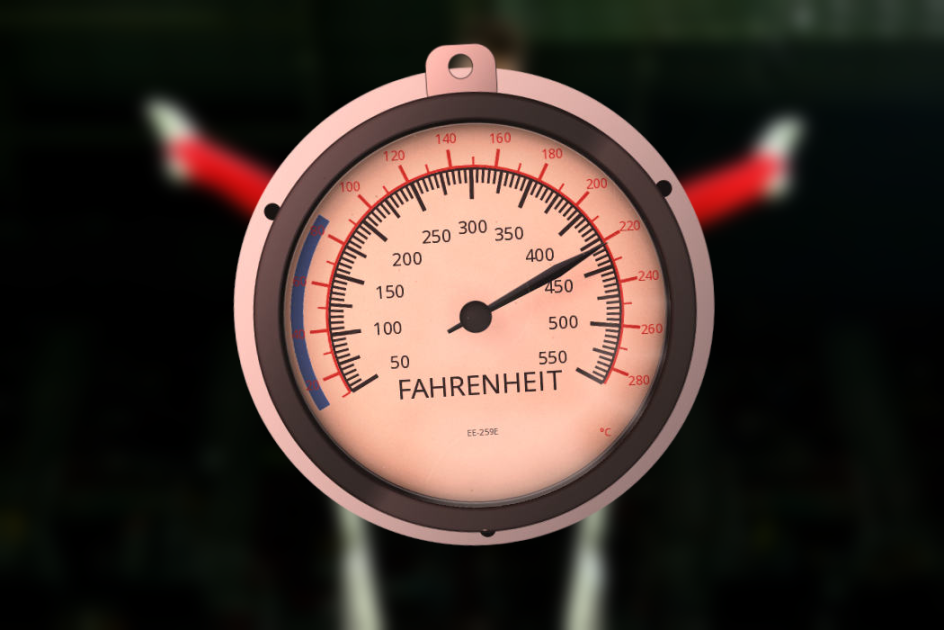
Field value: °F 430
